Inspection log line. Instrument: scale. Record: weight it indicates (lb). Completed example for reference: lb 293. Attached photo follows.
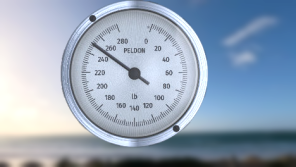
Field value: lb 250
